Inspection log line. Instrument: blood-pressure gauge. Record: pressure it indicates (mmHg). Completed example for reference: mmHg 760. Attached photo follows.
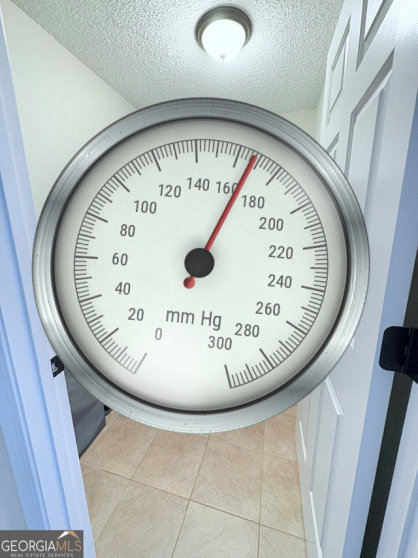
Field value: mmHg 168
